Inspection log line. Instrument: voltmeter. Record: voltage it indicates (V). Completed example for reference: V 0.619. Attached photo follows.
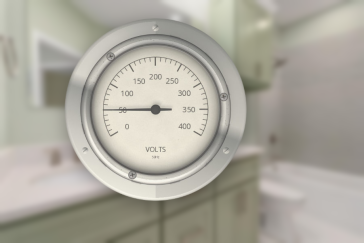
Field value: V 50
